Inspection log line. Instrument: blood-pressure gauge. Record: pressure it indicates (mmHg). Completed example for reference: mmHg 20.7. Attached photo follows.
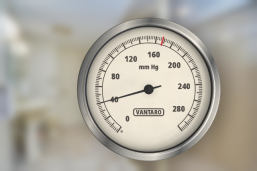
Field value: mmHg 40
